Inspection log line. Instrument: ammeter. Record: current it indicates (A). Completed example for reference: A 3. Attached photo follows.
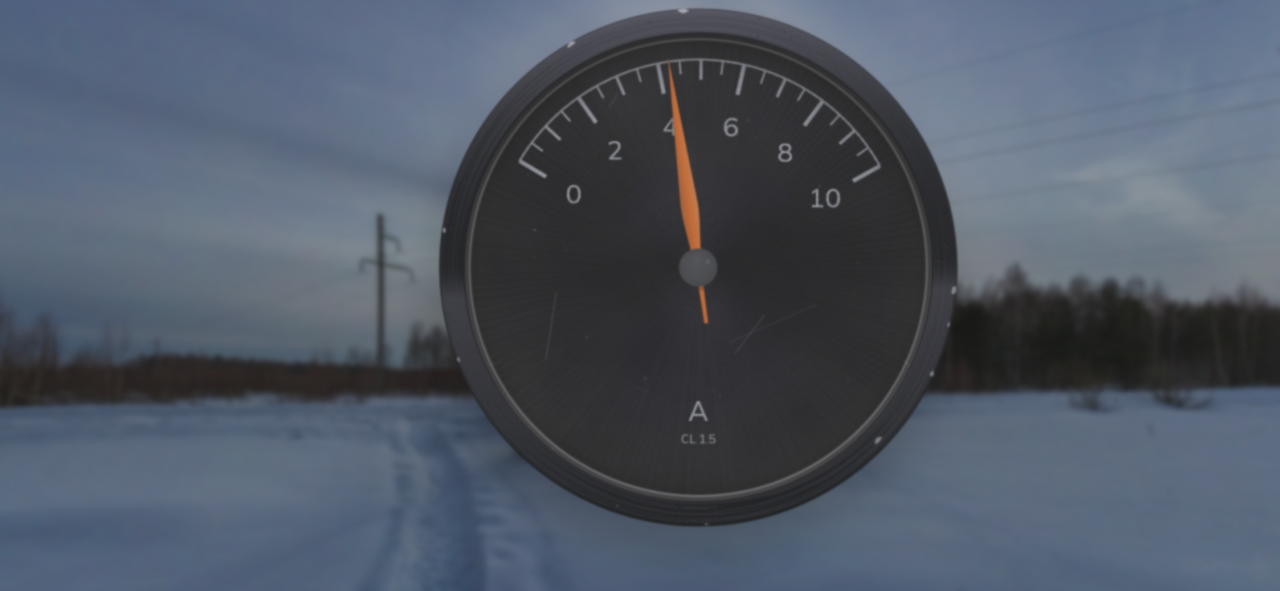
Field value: A 4.25
